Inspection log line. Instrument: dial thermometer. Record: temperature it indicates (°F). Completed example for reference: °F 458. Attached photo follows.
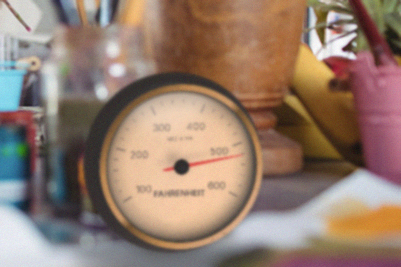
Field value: °F 520
